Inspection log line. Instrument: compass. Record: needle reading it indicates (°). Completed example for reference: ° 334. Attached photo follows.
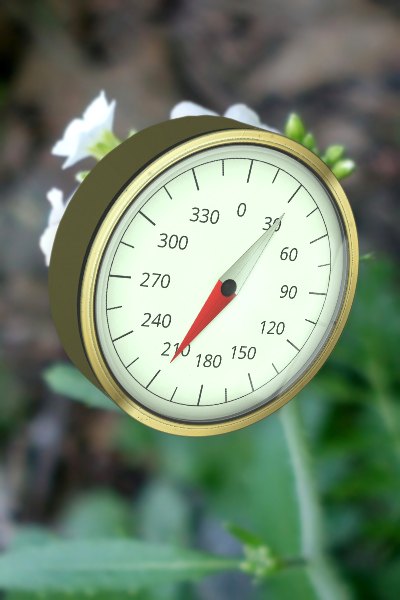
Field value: ° 210
